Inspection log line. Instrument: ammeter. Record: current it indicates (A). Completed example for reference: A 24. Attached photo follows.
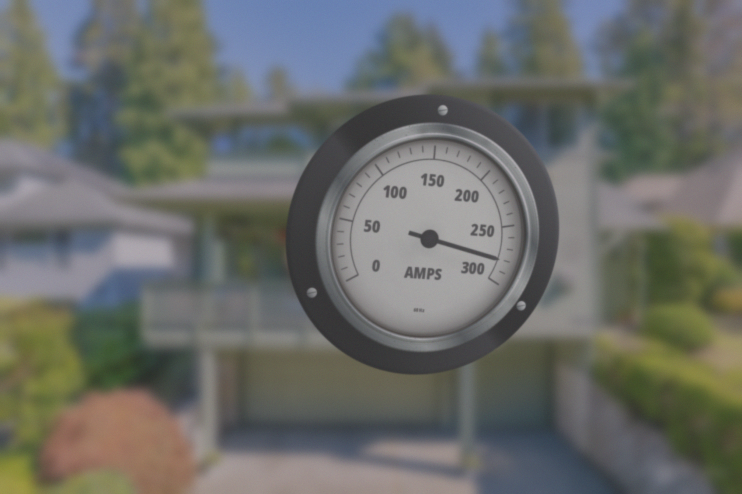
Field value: A 280
